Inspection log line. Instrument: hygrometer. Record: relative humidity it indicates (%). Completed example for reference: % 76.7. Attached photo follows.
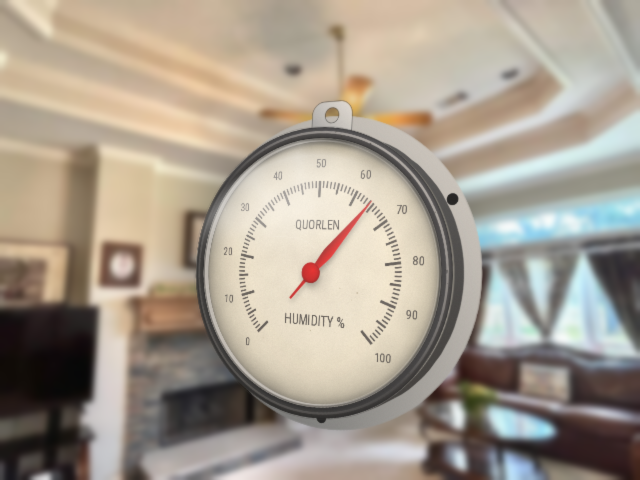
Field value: % 65
